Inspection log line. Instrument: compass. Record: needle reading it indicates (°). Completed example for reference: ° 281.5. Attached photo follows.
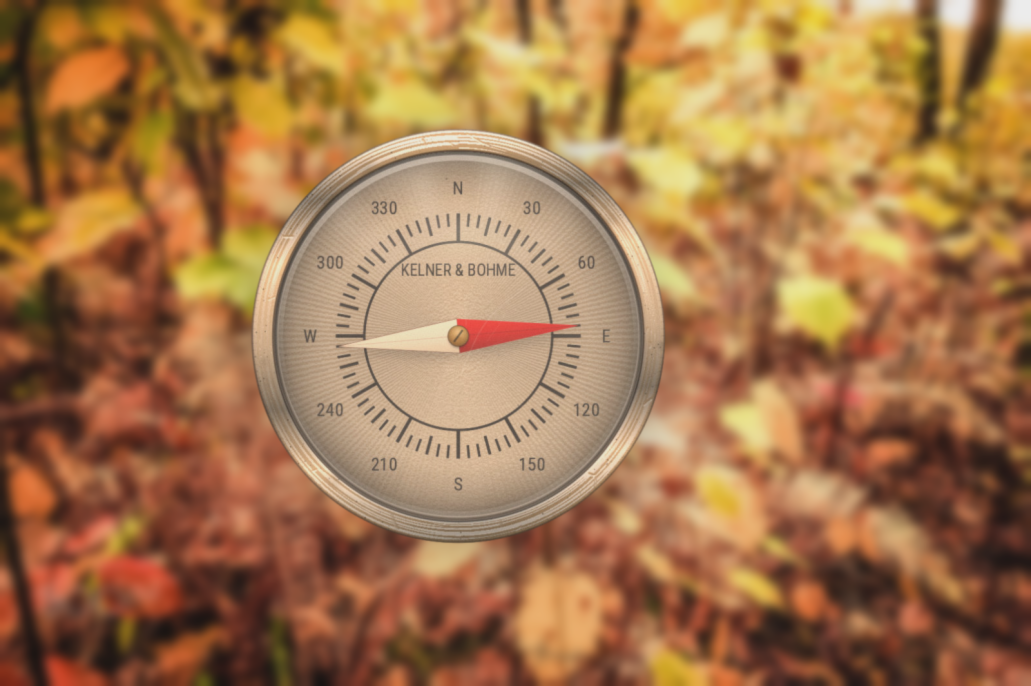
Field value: ° 85
